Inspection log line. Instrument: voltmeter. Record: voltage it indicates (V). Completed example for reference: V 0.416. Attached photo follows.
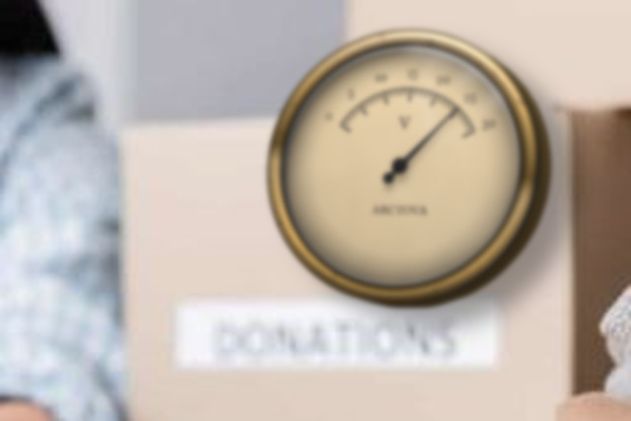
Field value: V 25
